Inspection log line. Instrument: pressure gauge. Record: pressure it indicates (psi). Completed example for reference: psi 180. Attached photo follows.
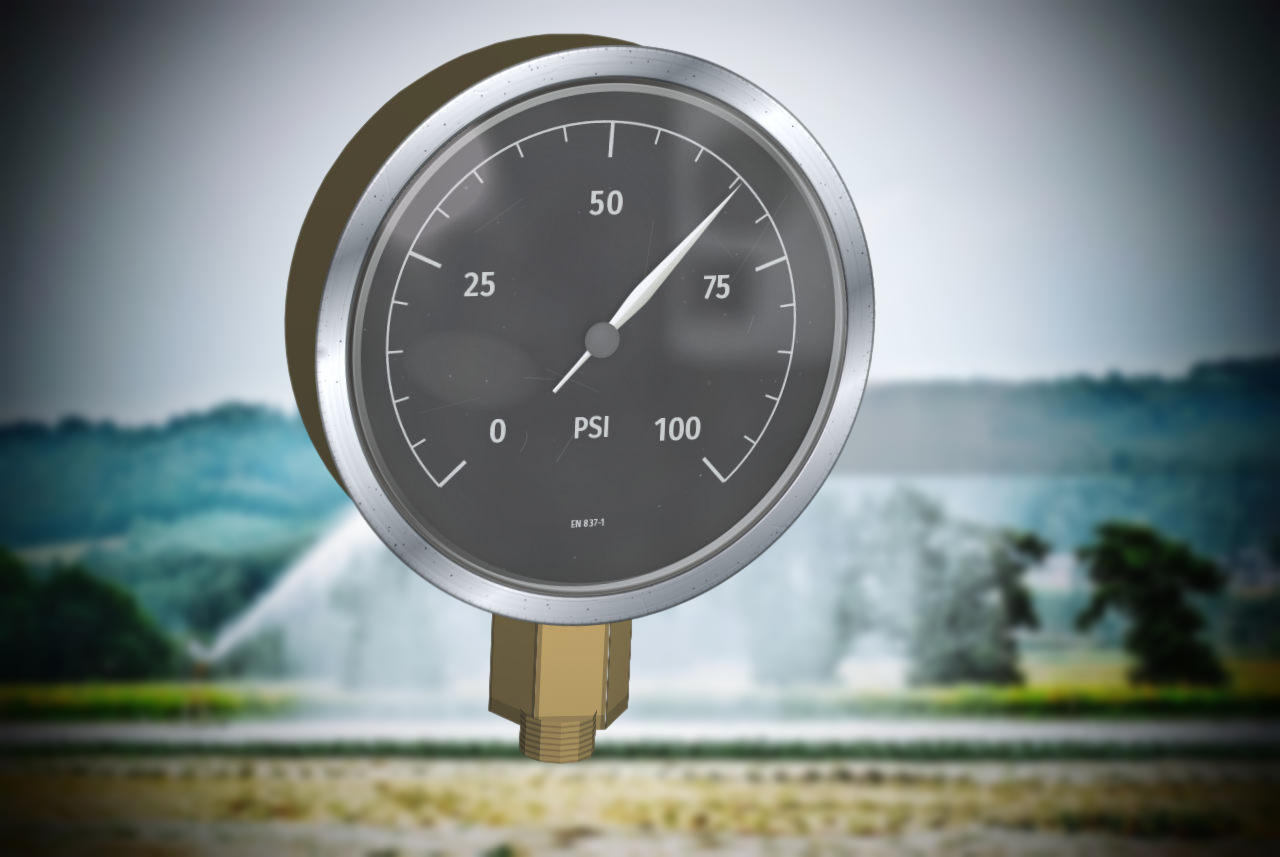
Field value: psi 65
